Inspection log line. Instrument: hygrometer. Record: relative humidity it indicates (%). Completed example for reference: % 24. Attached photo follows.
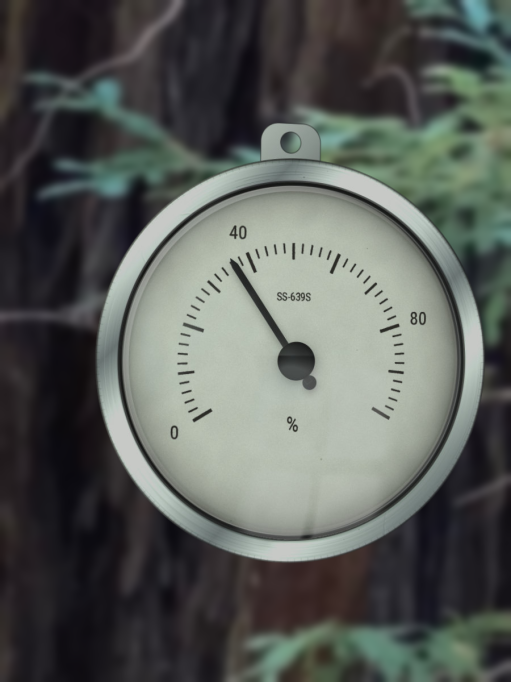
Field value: % 36
